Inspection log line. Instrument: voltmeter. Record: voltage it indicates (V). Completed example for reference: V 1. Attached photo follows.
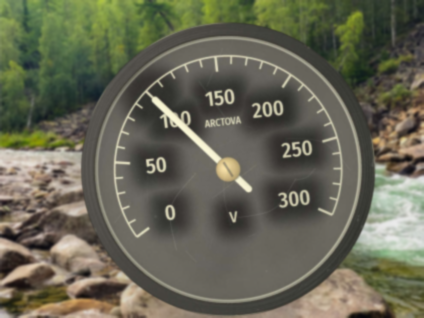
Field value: V 100
